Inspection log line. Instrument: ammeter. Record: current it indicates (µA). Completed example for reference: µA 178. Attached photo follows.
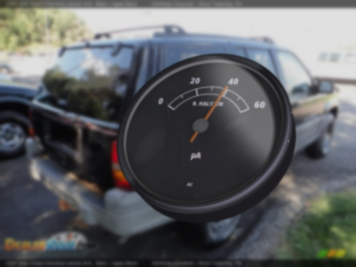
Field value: µA 40
